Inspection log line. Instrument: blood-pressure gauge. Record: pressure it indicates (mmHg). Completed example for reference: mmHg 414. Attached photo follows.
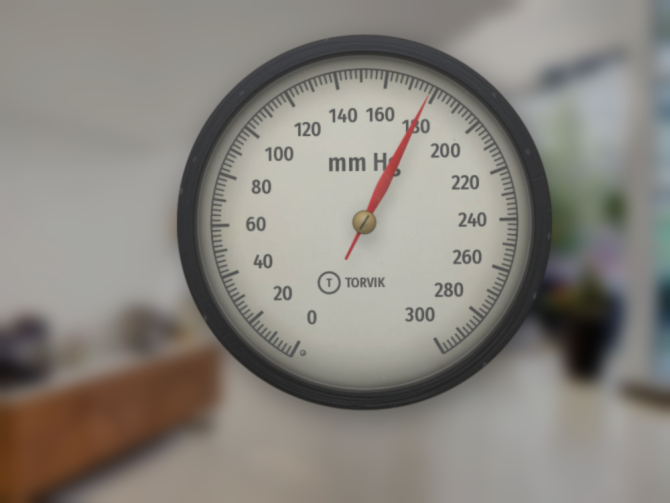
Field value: mmHg 178
